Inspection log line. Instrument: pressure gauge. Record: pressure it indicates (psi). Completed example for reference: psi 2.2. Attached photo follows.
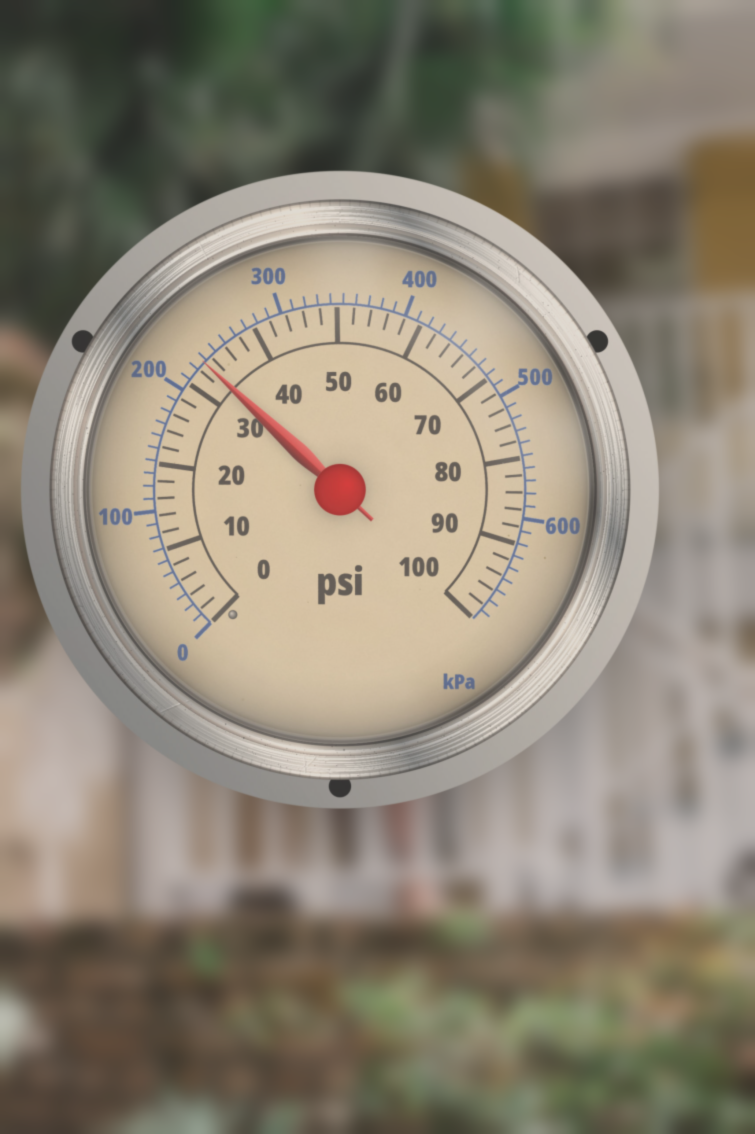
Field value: psi 33
